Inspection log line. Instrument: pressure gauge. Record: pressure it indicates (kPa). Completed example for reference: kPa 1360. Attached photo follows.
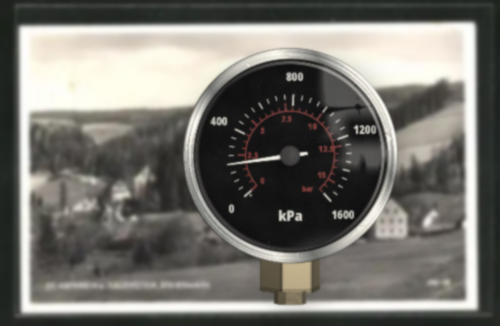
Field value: kPa 200
